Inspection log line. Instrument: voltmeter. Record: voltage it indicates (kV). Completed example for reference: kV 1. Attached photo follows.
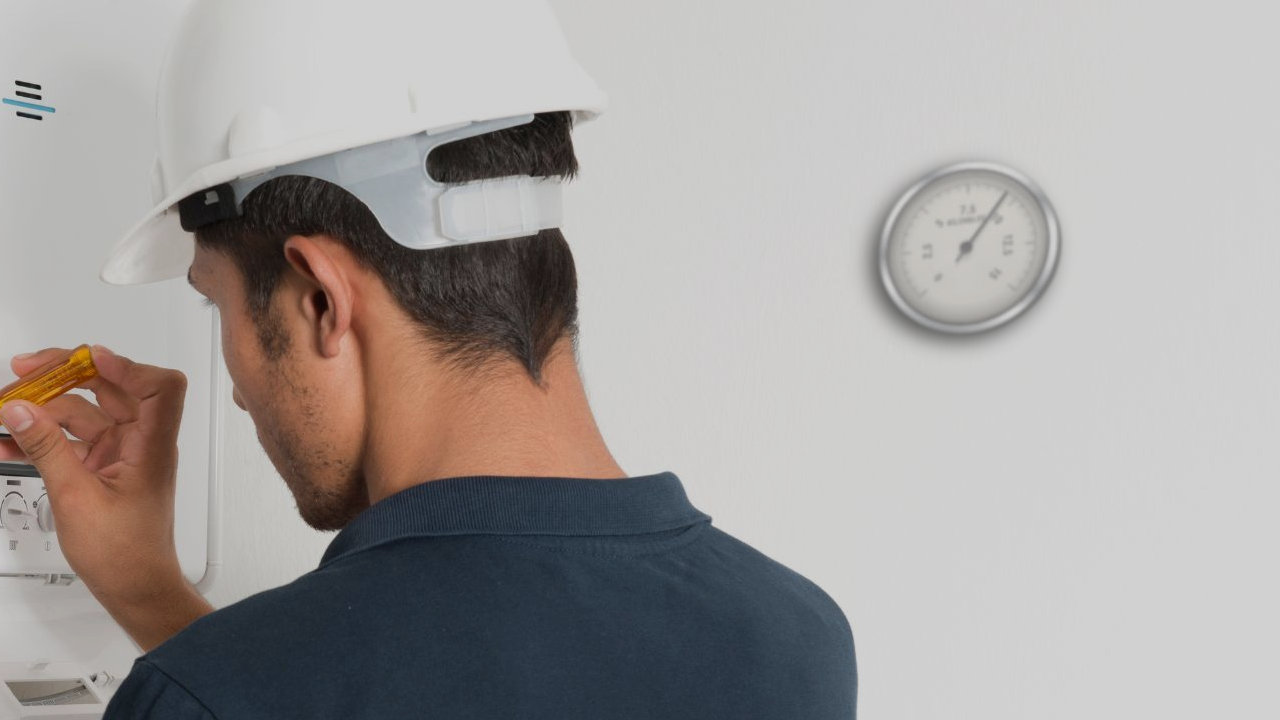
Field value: kV 9.5
